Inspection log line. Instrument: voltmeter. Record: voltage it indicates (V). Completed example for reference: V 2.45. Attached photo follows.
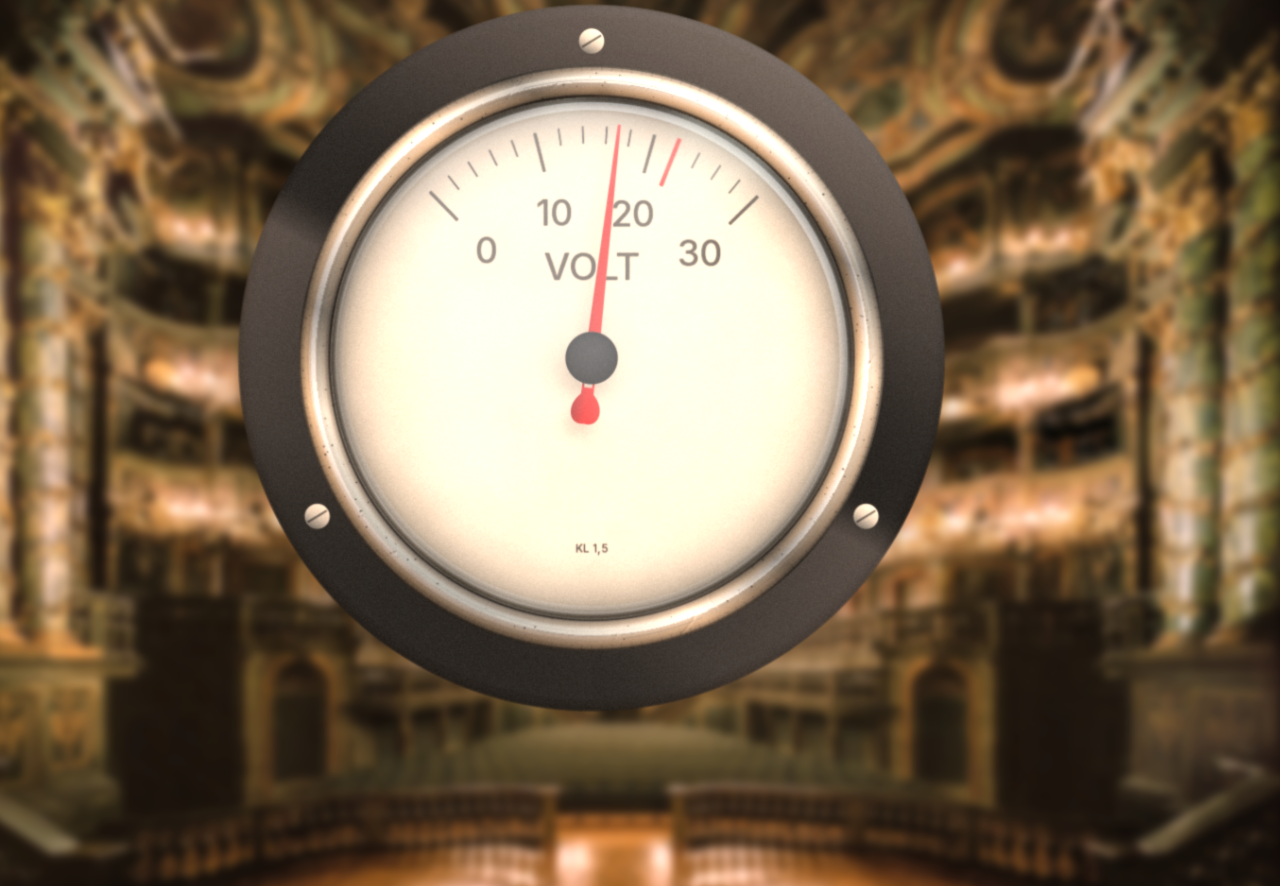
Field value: V 17
